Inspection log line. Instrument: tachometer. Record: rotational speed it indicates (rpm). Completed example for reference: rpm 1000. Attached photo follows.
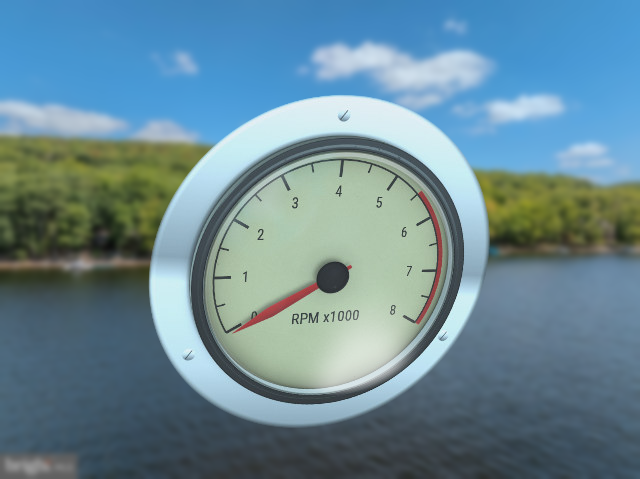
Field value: rpm 0
